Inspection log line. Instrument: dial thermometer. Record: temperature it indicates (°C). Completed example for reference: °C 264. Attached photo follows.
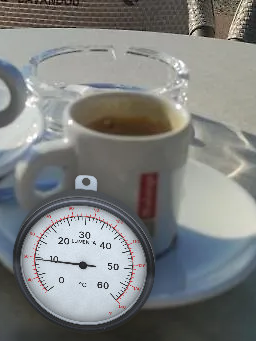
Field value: °C 10
